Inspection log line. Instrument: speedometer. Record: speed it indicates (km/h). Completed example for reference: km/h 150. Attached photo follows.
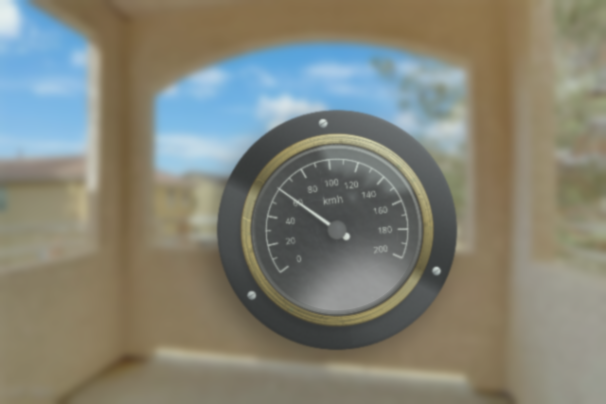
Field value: km/h 60
